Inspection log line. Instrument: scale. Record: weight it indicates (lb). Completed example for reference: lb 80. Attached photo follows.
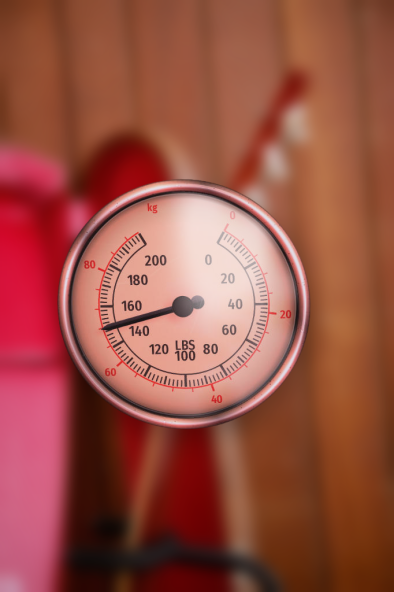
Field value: lb 150
